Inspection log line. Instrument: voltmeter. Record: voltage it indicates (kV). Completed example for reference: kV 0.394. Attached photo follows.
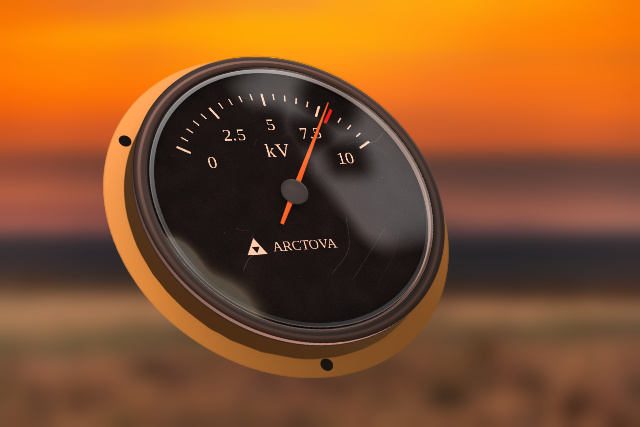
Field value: kV 7.75
